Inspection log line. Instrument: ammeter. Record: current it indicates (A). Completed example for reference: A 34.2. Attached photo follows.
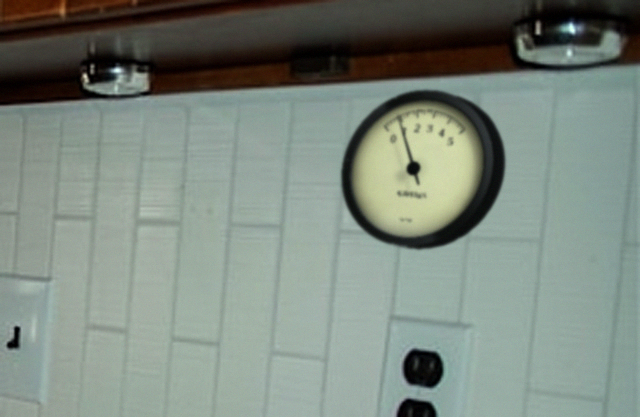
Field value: A 1
